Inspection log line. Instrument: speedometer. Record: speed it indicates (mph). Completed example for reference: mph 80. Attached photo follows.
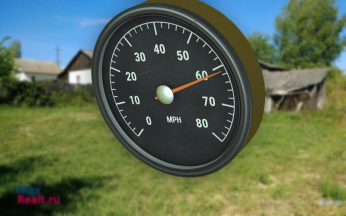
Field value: mph 61
